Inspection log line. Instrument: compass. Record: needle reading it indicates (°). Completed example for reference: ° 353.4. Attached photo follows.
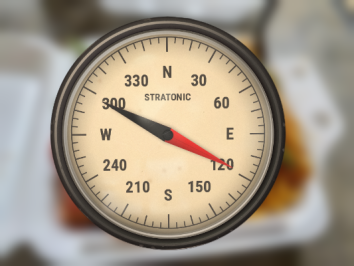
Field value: ° 117.5
